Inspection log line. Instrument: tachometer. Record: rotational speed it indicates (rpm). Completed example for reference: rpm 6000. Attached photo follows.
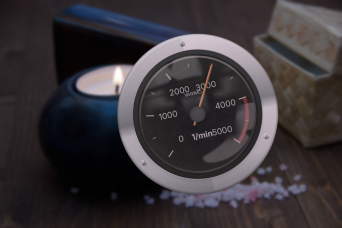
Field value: rpm 3000
